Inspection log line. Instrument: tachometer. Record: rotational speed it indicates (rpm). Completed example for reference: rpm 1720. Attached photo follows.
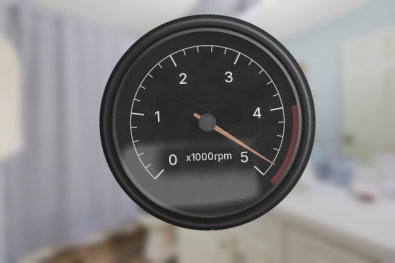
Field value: rpm 4800
